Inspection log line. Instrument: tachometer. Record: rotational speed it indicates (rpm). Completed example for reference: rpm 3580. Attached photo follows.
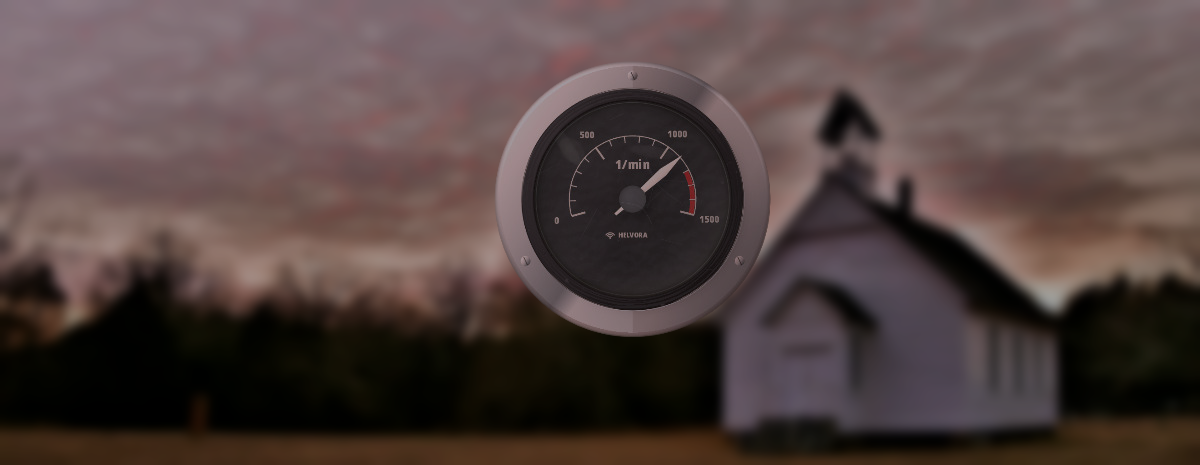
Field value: rpm 1100
